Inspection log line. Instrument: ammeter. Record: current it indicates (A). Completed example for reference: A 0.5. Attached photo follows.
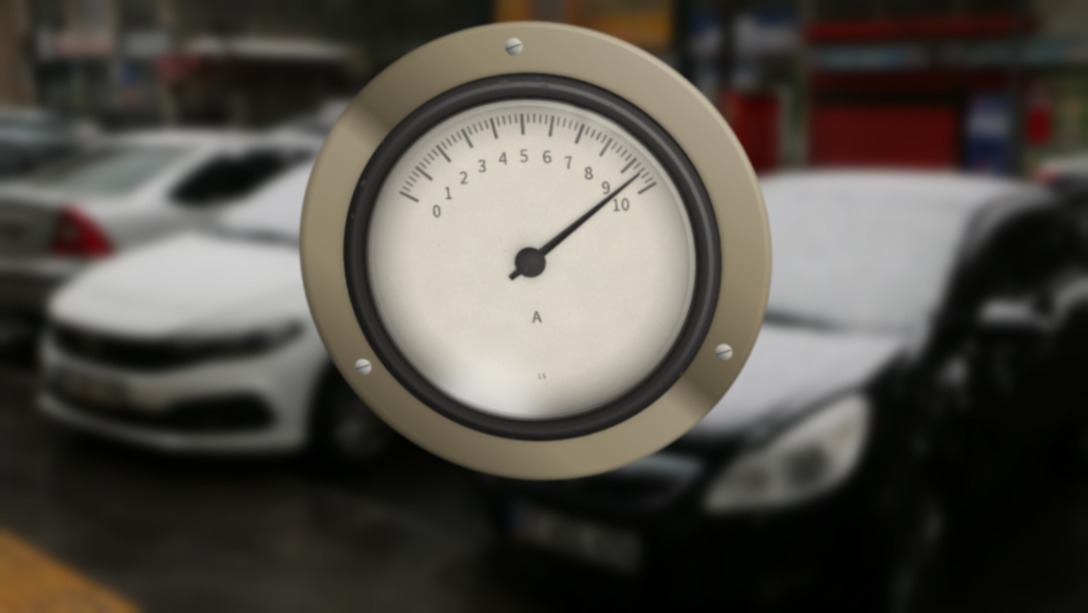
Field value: A 9.4
